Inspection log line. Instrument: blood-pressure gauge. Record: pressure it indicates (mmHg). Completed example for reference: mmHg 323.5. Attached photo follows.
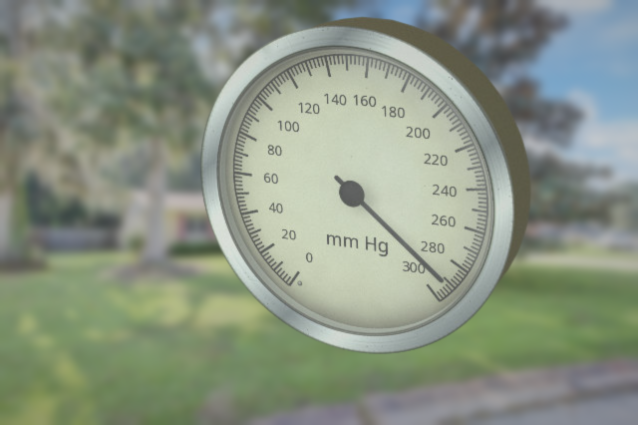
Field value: mmHg 290
